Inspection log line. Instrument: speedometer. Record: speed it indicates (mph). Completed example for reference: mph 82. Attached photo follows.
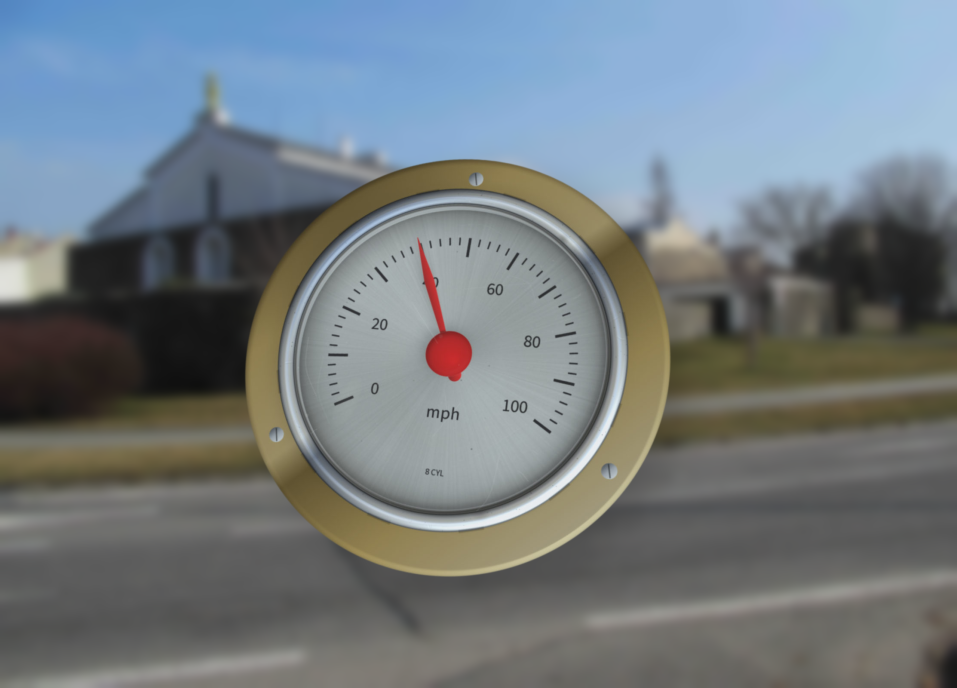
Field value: mph 40
